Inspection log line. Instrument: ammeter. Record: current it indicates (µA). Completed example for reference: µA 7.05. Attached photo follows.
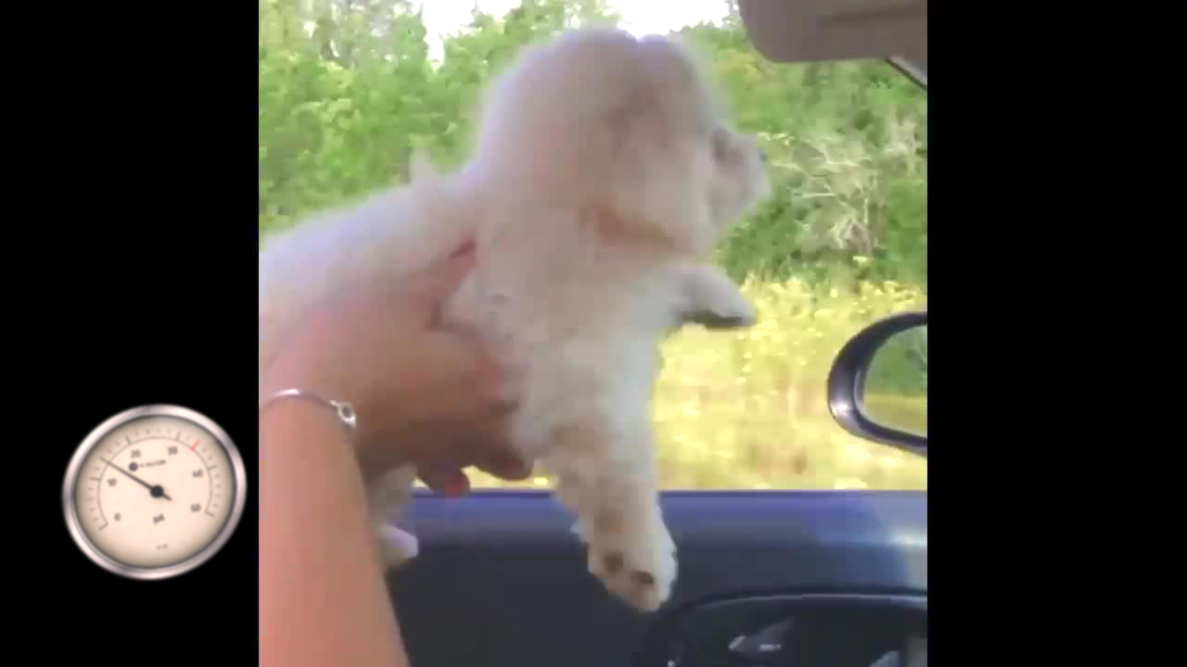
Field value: µA 14
